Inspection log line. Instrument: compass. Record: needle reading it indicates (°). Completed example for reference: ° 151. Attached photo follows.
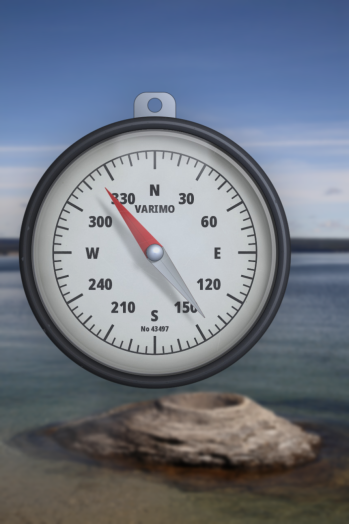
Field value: ° 322.5
